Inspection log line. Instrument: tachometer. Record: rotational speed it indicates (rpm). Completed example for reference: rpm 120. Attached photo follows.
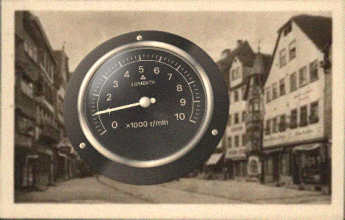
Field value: rpm 1000
